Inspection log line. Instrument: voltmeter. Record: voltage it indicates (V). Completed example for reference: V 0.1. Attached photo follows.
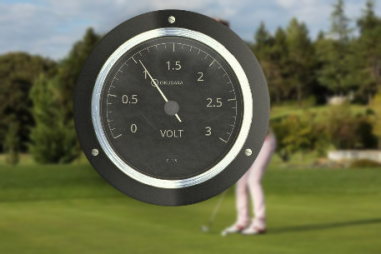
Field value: V 1.05
